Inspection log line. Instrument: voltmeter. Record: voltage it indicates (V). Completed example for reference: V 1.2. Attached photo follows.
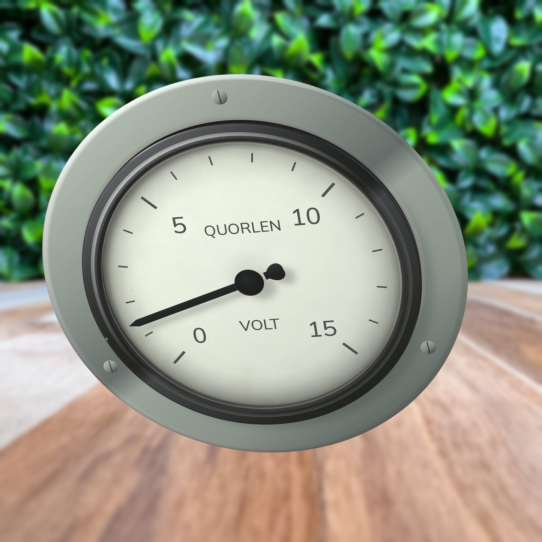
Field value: V 1.5
